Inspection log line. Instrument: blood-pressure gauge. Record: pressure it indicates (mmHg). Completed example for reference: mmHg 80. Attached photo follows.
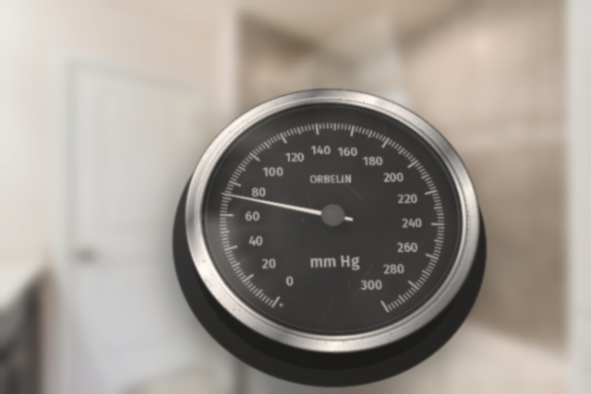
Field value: mmHg 70
